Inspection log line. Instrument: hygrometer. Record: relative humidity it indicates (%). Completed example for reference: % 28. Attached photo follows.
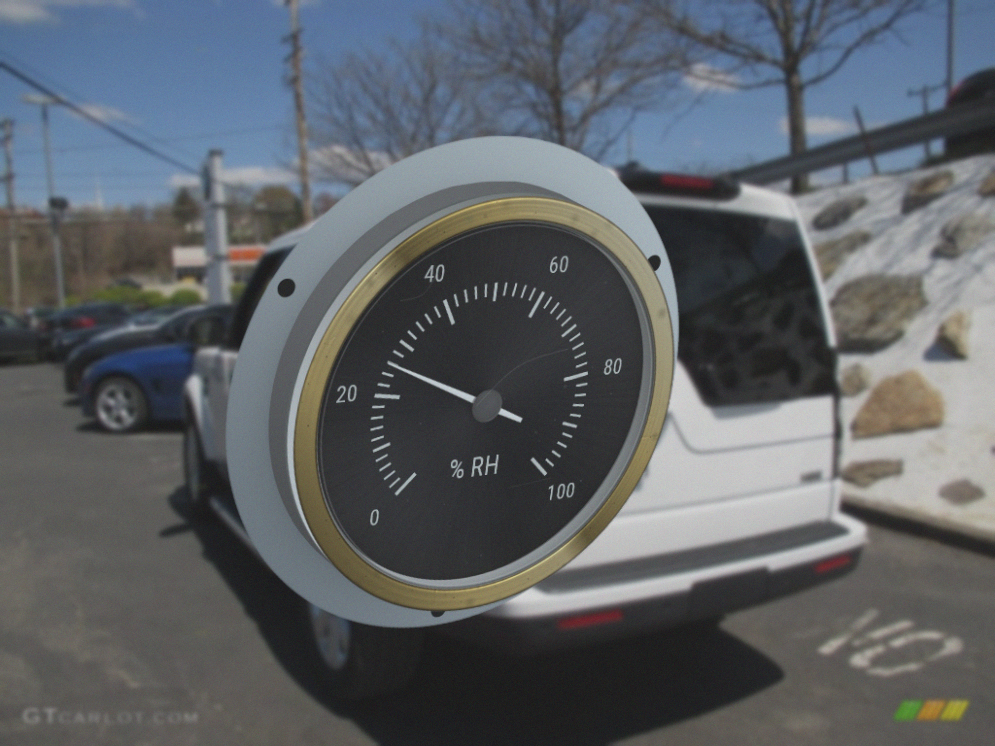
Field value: % 26
